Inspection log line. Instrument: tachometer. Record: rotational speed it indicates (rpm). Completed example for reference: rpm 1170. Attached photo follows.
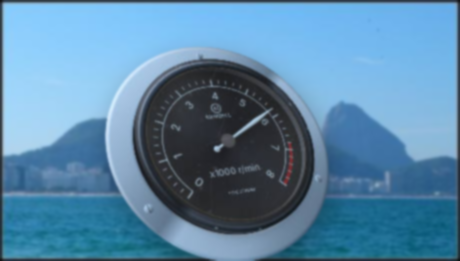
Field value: rpm 5800
